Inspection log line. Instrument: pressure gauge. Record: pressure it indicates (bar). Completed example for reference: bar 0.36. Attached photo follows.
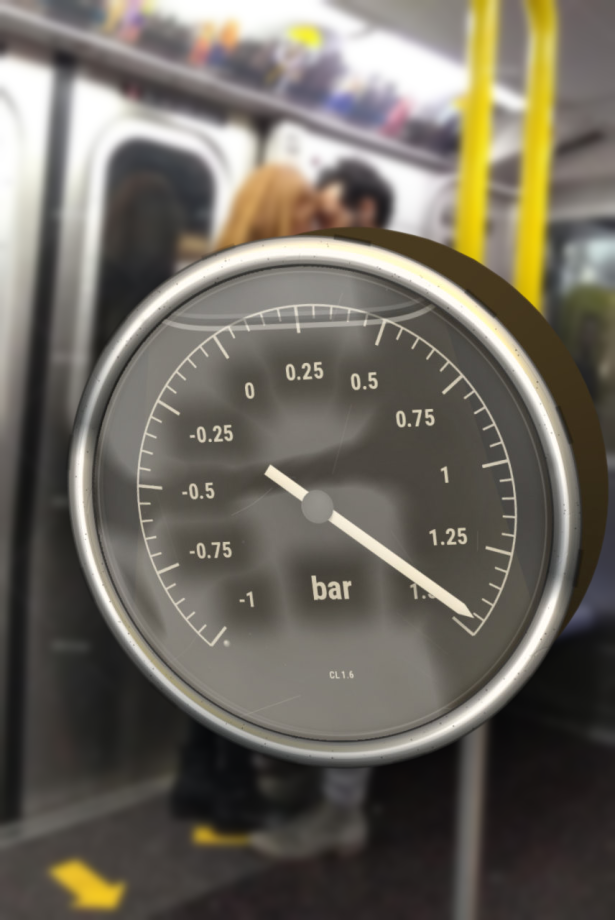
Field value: bar 1.45
